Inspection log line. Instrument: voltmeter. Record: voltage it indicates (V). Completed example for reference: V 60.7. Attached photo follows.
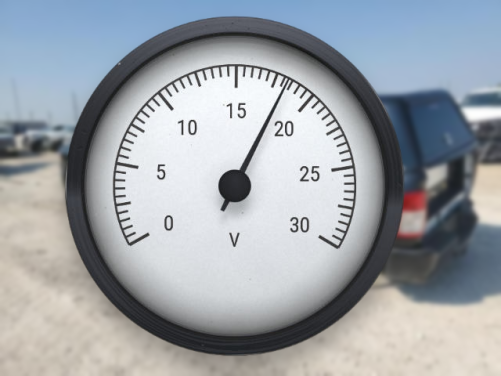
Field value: V 18.25
